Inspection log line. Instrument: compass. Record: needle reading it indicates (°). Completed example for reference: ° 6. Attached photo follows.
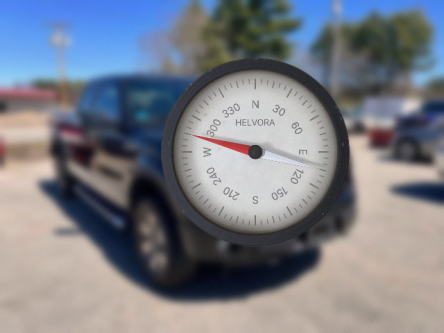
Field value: ° 285
